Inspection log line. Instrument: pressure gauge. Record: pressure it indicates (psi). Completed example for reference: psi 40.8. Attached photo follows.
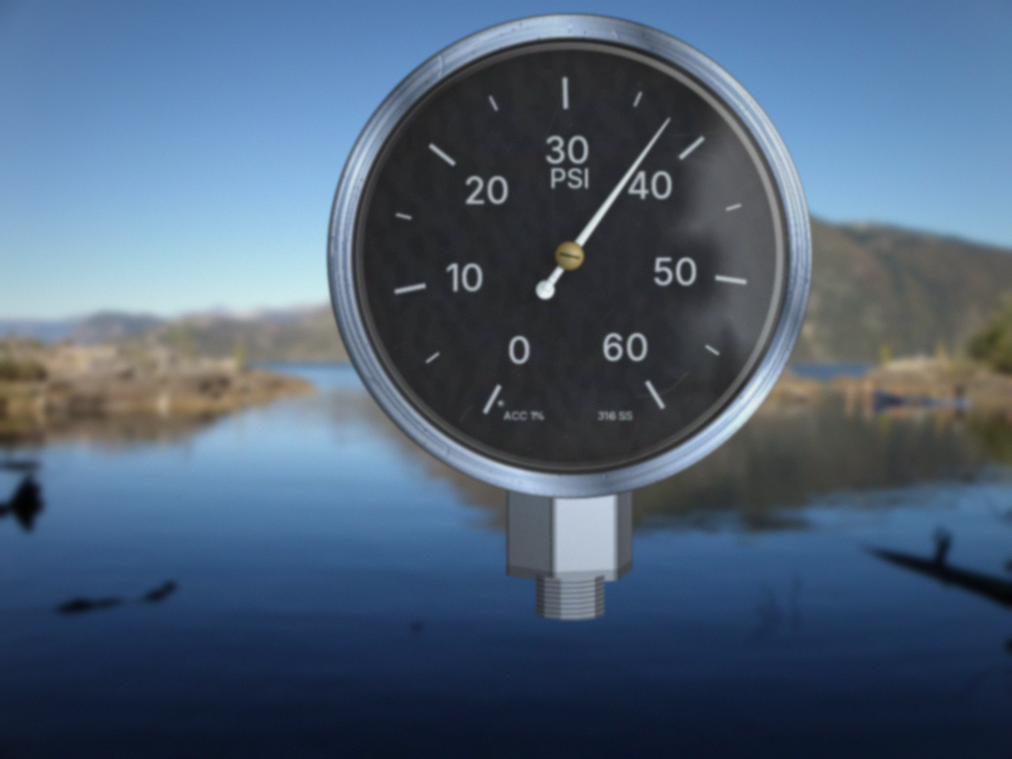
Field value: psi 37.5
